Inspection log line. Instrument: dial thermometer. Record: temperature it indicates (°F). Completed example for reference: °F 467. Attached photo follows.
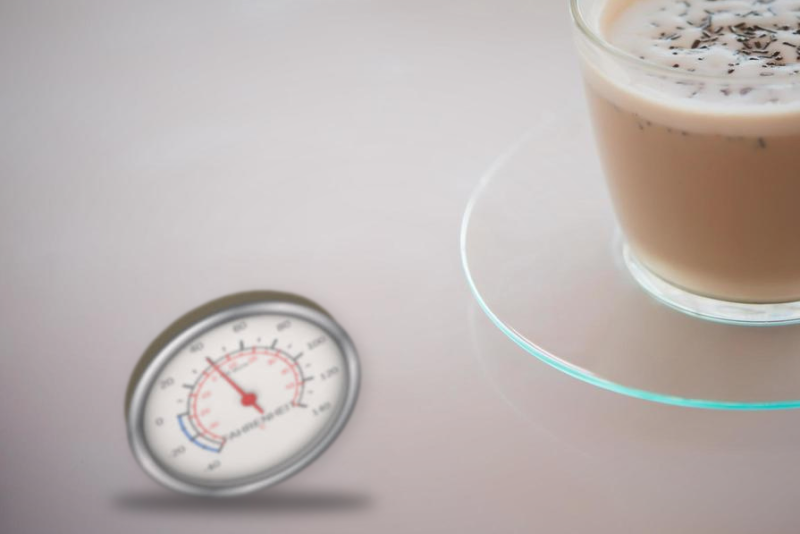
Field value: °F 40
